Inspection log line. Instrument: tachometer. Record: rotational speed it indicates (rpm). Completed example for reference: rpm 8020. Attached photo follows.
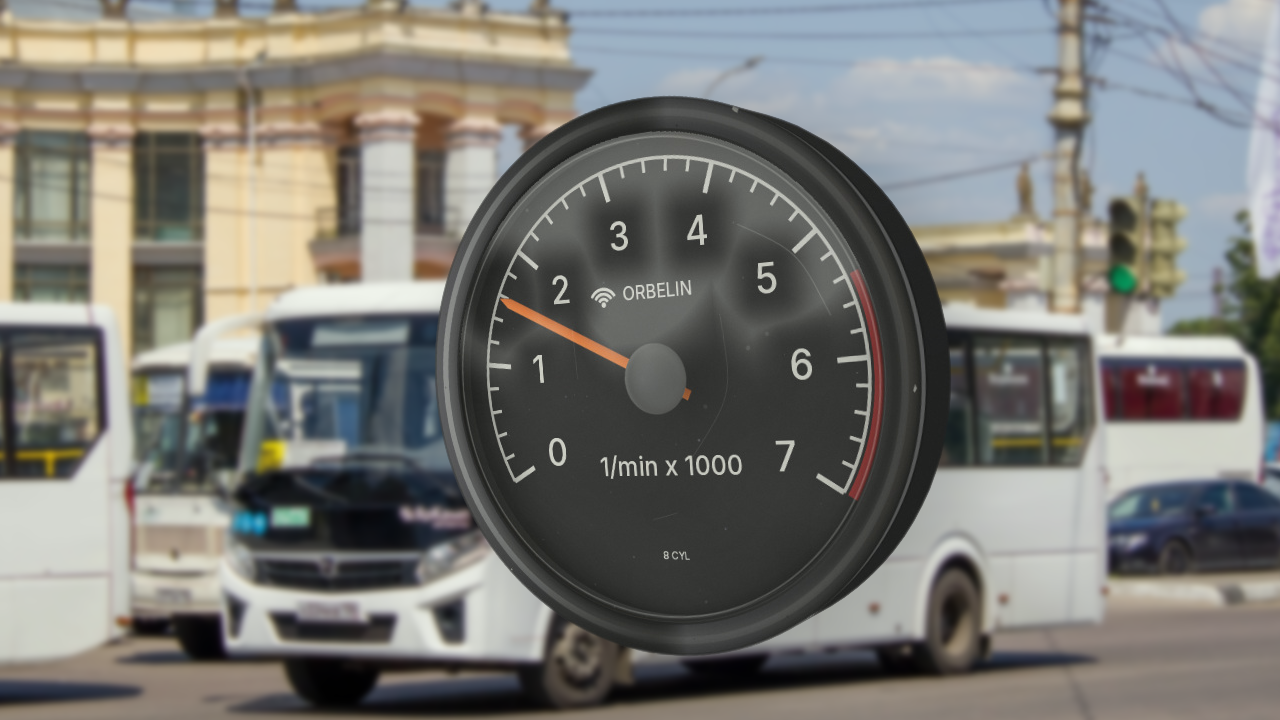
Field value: rpm 1600
